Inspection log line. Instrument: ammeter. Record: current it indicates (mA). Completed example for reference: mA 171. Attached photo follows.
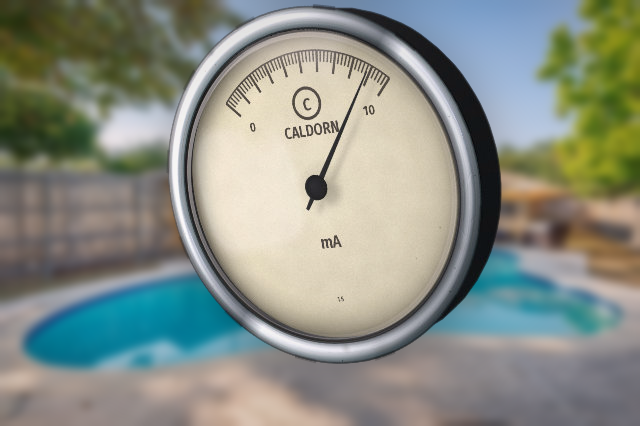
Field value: mA 9
